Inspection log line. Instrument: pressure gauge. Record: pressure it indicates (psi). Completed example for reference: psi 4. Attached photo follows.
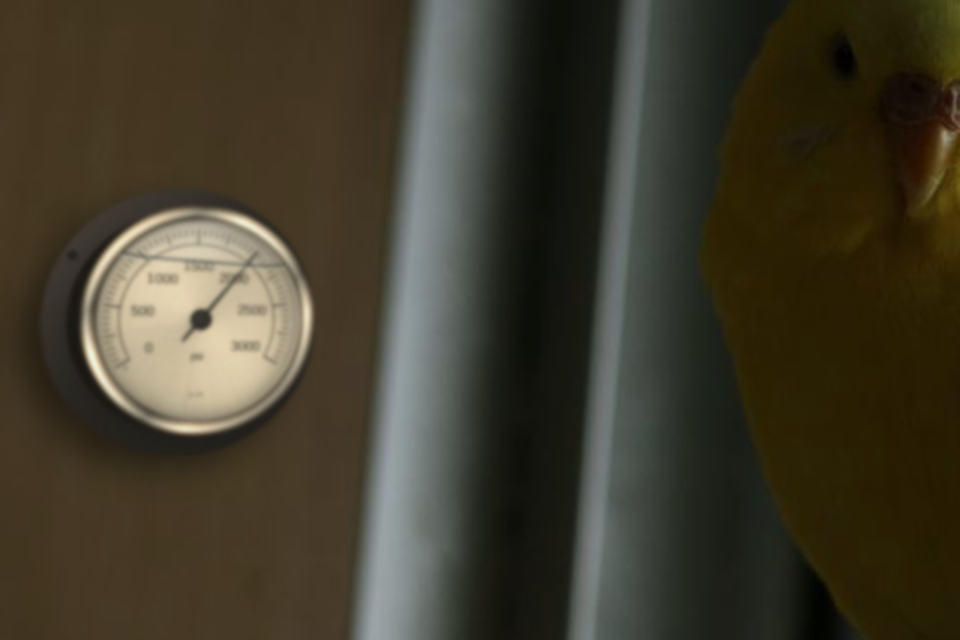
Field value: psi 2000
